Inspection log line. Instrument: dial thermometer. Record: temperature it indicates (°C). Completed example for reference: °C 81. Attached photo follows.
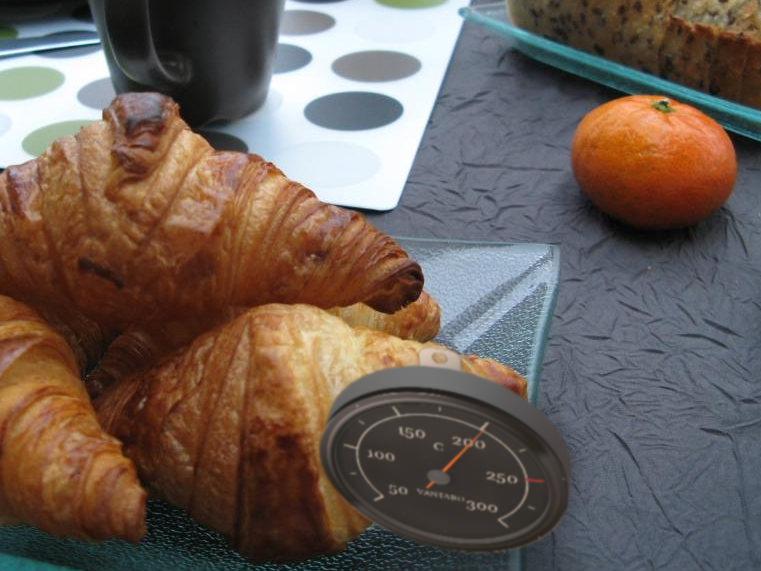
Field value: °C 200
